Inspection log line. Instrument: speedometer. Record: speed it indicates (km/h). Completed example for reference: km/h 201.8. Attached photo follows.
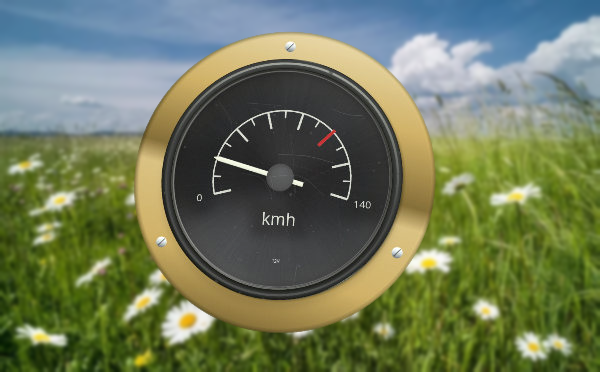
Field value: km/h 20
